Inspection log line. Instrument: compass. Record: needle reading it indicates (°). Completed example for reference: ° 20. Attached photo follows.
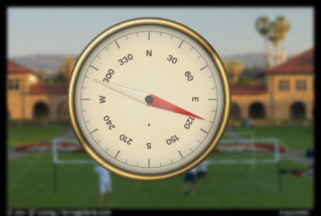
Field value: ° 110
